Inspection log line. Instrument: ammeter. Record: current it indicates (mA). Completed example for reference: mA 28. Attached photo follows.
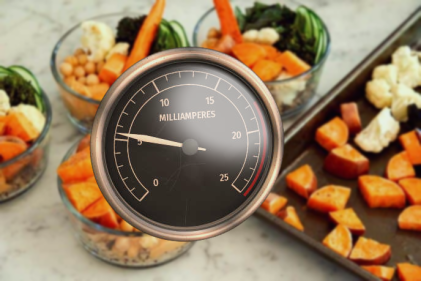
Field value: mA 5.5
